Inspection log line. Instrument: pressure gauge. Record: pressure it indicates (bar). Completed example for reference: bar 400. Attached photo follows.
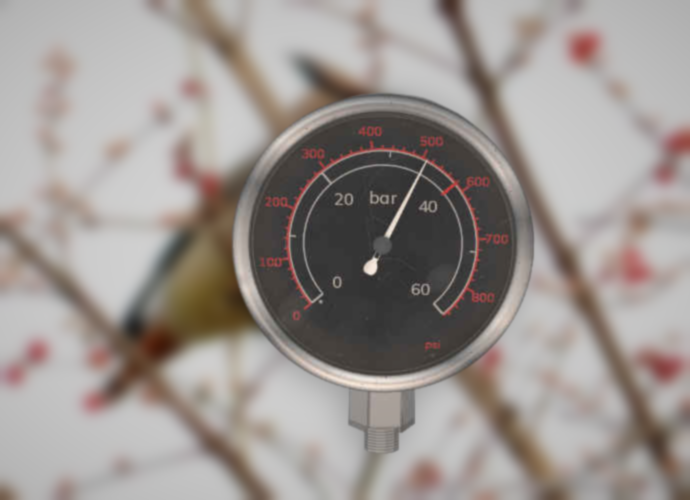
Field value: bar 35
